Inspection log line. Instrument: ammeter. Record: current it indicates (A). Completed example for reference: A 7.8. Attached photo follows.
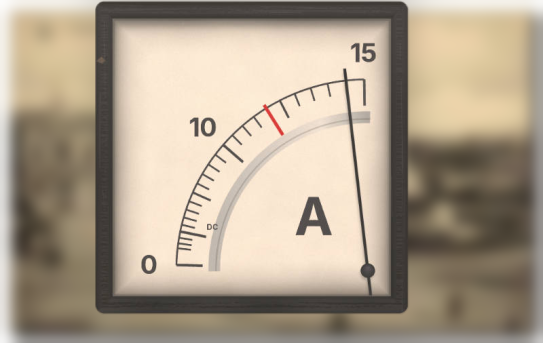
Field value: A 14.5
